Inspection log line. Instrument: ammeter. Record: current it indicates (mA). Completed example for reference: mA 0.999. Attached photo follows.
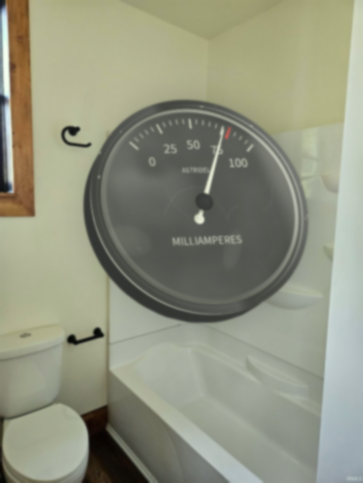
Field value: mA 75
